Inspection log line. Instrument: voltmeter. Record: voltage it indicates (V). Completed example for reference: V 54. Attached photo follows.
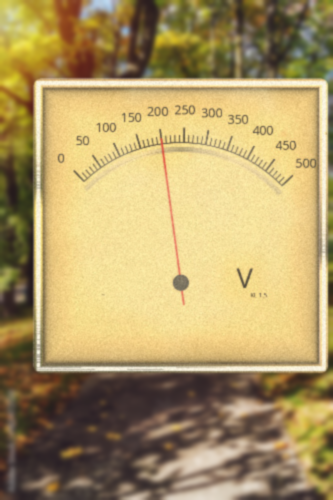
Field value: V 200
